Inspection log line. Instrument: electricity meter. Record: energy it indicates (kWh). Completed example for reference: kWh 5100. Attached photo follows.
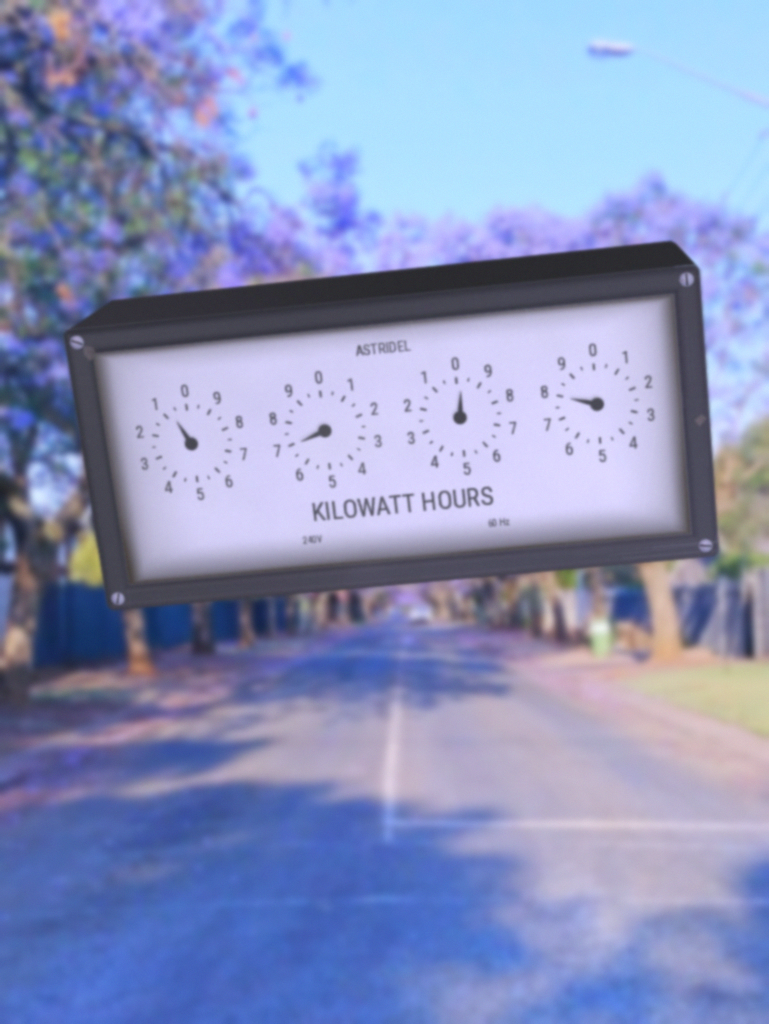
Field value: kWh 698
